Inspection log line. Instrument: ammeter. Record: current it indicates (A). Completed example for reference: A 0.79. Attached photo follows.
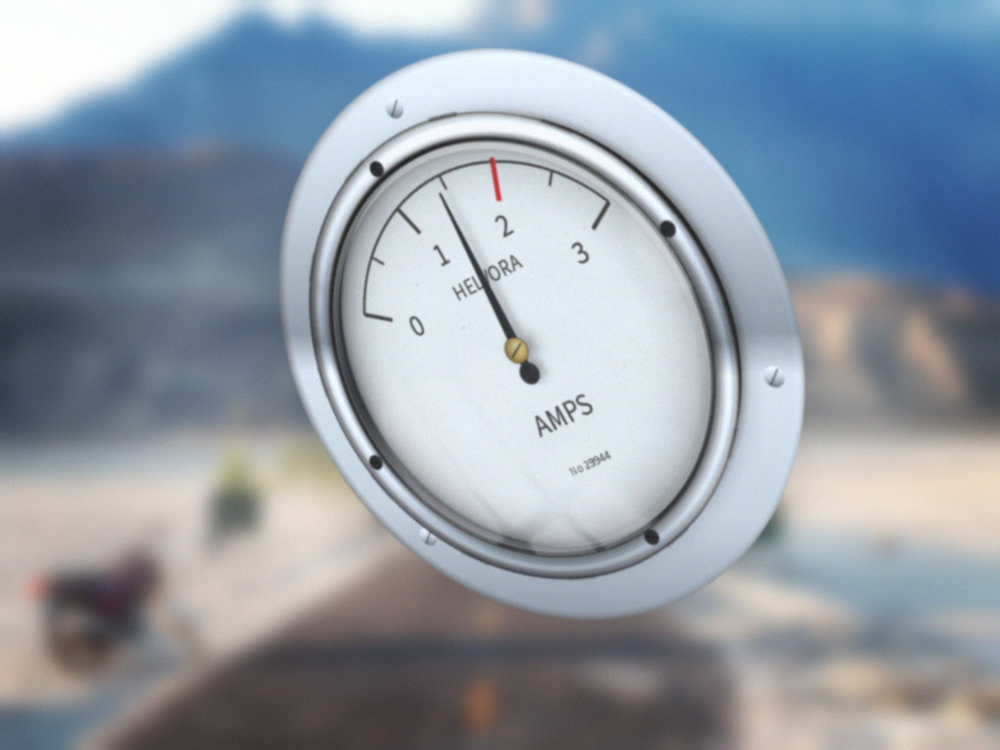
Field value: A 1.5
